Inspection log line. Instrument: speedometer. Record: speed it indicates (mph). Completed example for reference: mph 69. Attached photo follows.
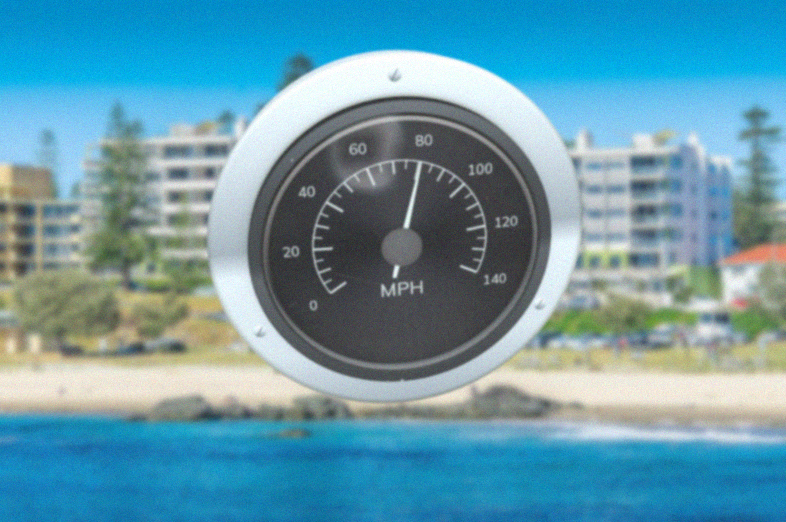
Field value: mph 80
